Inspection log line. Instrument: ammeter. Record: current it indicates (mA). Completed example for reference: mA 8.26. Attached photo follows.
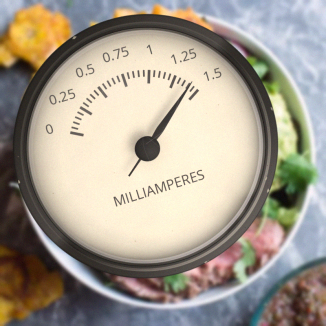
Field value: mA 1.4
